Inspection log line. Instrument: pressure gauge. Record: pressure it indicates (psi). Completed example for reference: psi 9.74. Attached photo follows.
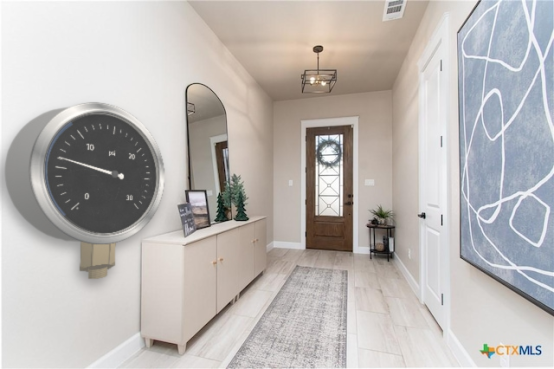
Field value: psi 6
